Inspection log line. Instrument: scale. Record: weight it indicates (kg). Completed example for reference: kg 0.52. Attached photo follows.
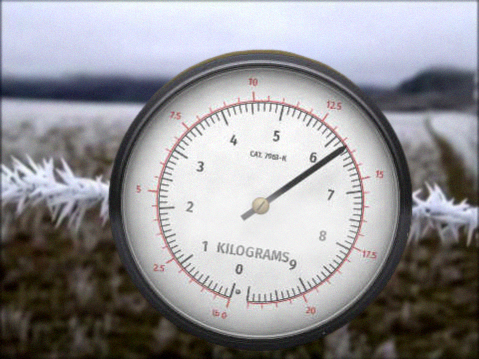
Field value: kg 6.2
